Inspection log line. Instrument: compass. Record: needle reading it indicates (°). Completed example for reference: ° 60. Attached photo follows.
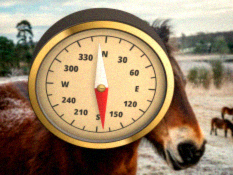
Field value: ° 172.5
